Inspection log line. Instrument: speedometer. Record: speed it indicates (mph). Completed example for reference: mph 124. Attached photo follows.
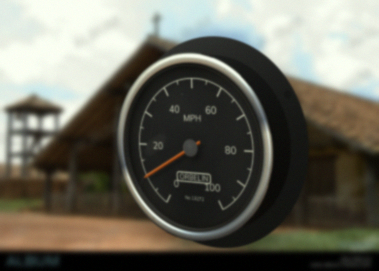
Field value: mph 10
